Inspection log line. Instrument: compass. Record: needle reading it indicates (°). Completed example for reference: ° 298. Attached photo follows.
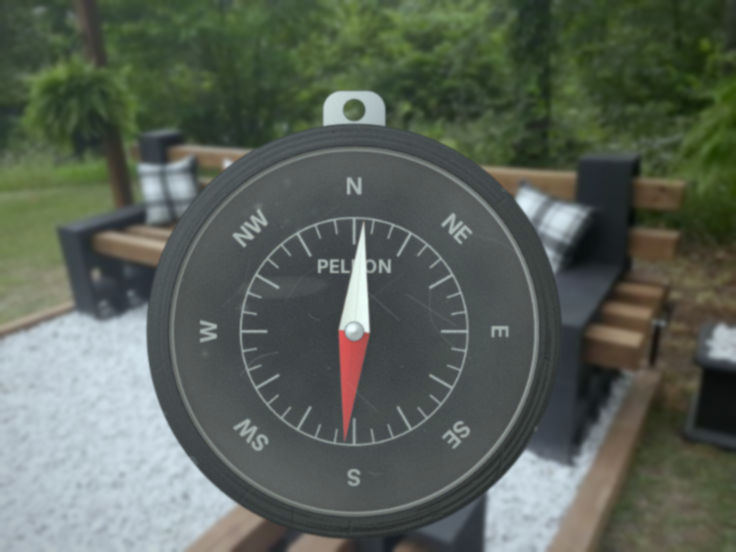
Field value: ° 185
